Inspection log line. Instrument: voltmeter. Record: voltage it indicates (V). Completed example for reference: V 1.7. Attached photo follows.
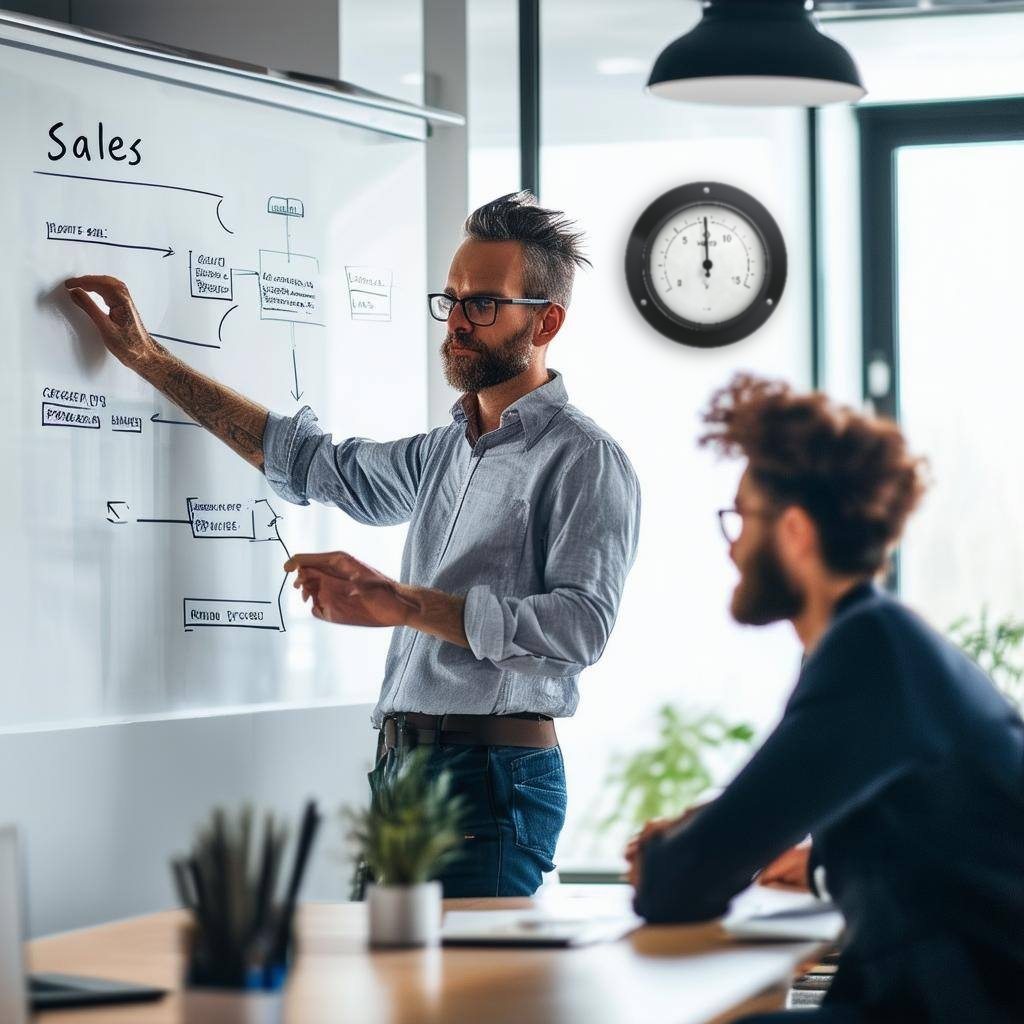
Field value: V 7.5
